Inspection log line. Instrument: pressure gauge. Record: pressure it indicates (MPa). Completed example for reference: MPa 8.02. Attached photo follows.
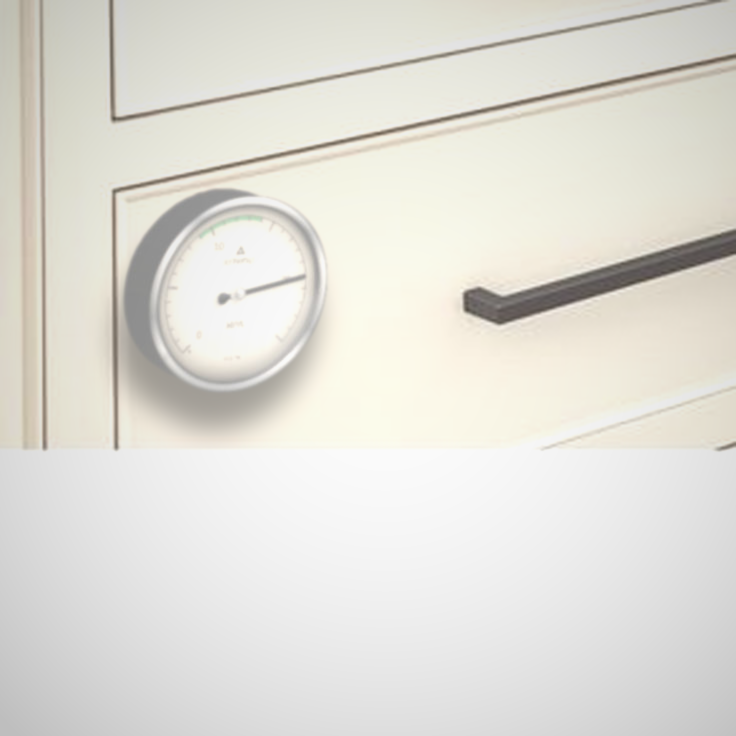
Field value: MPa 20
